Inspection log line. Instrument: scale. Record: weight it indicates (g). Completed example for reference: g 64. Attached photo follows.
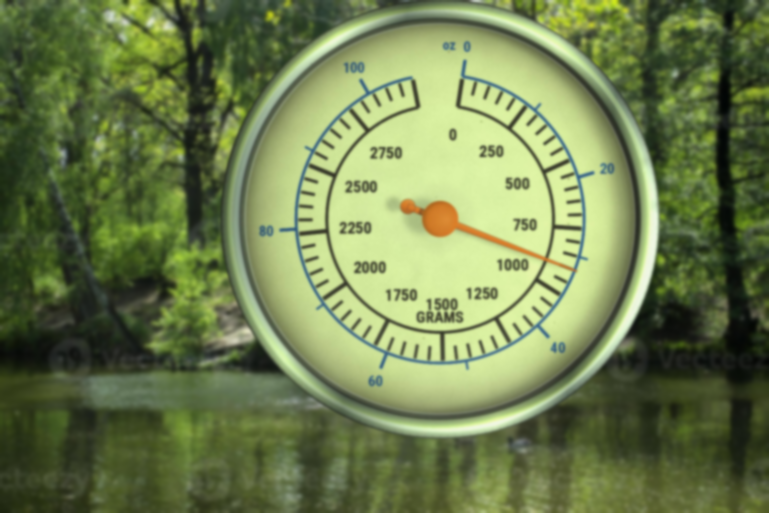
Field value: g 900
